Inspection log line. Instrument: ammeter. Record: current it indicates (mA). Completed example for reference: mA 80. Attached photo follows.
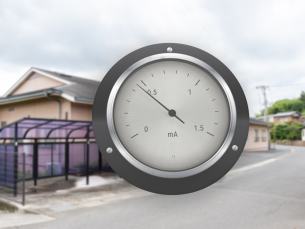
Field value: mA 0.45
